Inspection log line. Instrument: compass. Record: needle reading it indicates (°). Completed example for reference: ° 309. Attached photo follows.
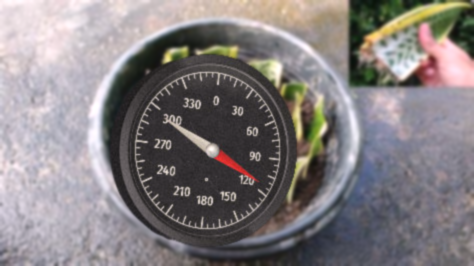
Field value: ° 115
